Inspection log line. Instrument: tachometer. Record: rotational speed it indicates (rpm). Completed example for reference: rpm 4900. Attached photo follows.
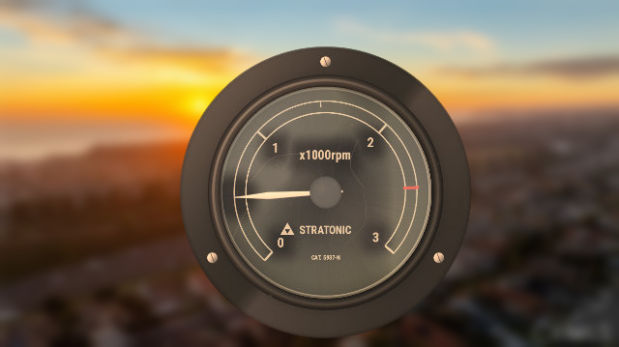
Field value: rpm 500
